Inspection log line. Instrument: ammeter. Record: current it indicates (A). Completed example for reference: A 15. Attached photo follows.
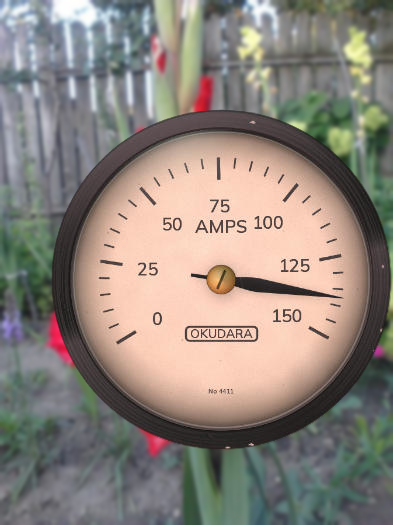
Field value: A 137.5
